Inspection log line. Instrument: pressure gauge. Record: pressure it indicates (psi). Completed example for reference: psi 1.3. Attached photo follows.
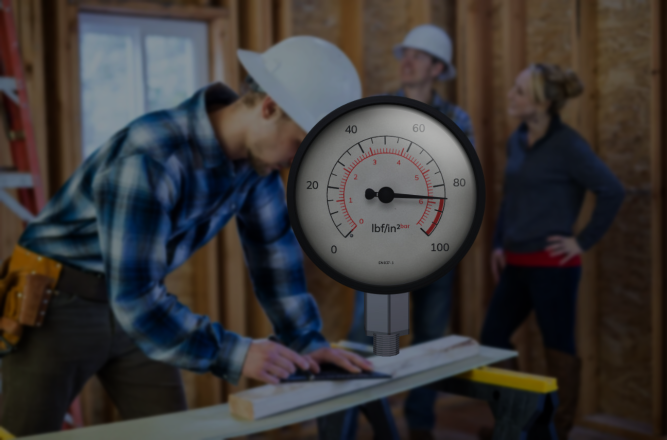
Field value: psi 85
